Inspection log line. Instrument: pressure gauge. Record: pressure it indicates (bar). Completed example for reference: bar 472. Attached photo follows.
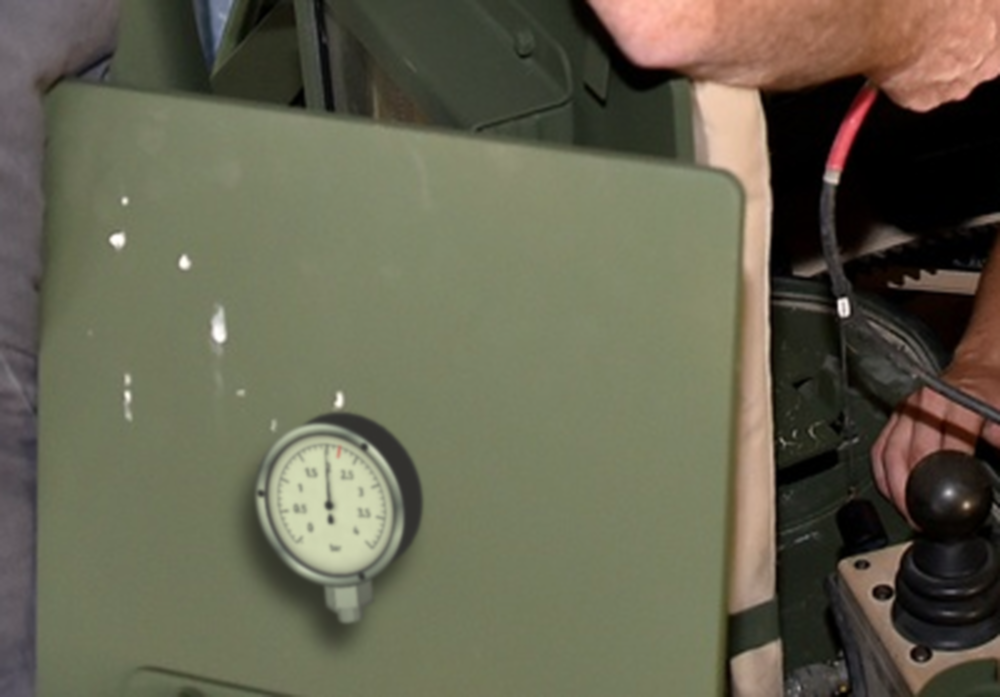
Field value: bar 2
